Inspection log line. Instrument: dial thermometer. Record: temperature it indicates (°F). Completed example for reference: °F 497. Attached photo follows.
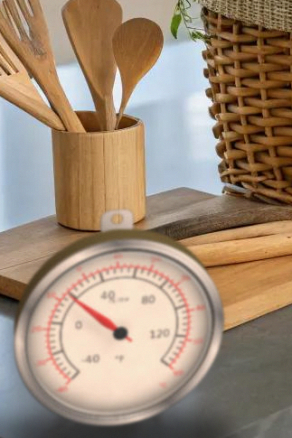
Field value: °F 20
